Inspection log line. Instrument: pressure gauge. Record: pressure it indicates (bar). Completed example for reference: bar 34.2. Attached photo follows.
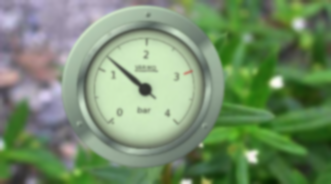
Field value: bar 1.25
